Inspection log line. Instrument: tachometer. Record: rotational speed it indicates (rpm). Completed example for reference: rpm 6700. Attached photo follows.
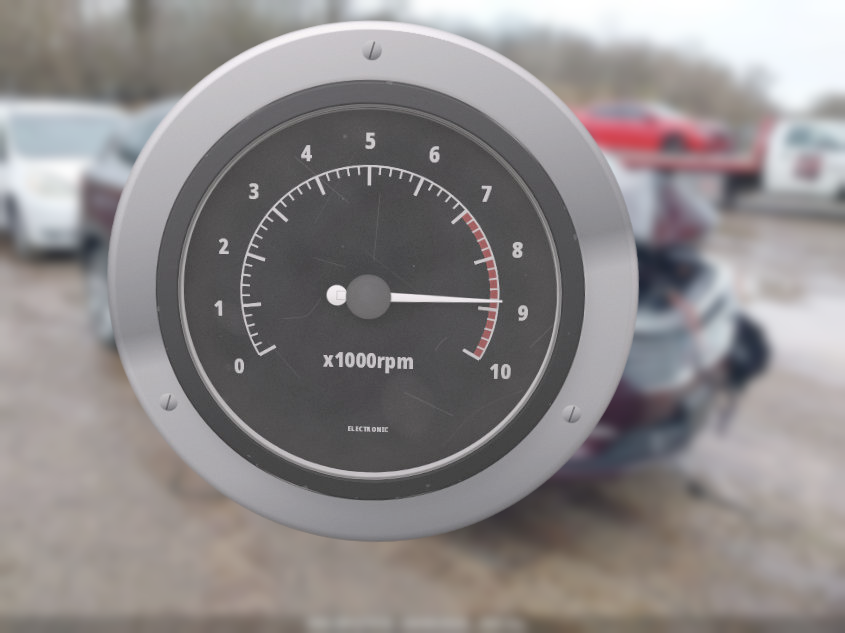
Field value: rpm 8800
